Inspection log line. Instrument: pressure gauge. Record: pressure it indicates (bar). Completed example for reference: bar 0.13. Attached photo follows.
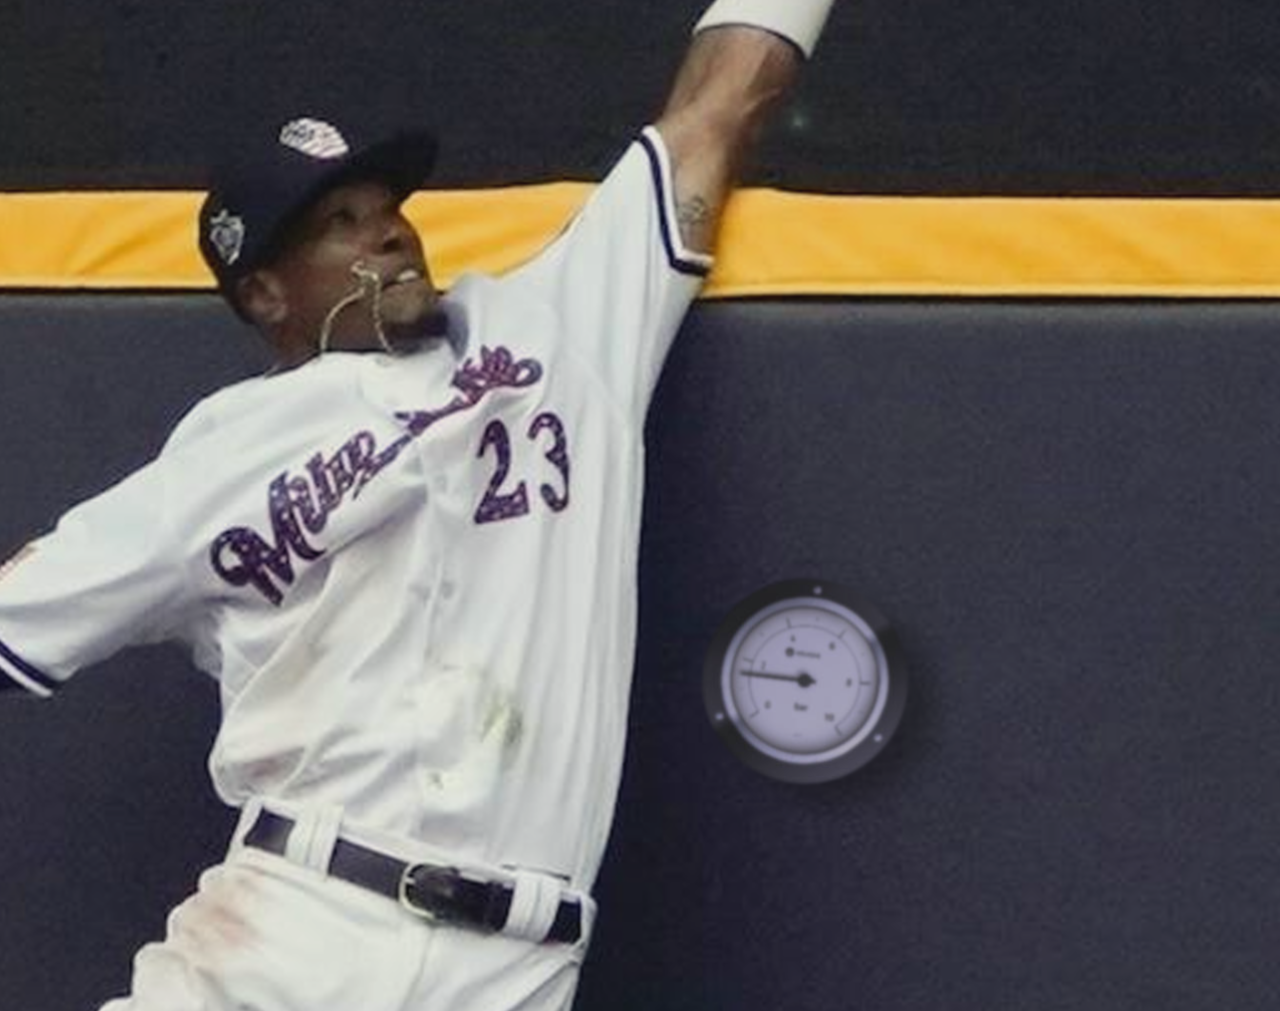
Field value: bar 1.5
